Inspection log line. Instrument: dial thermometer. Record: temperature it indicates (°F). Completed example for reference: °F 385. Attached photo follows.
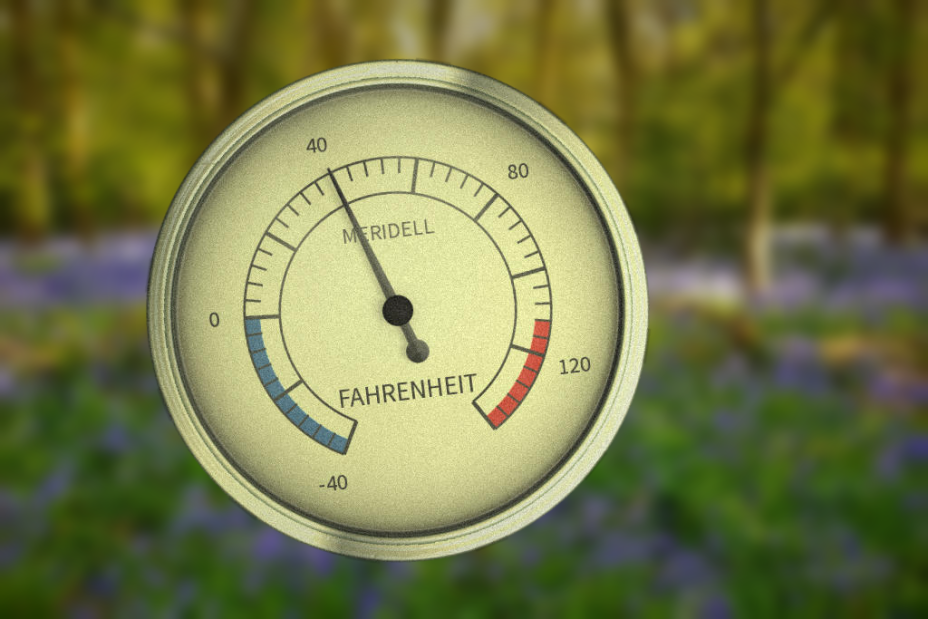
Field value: °F 40
